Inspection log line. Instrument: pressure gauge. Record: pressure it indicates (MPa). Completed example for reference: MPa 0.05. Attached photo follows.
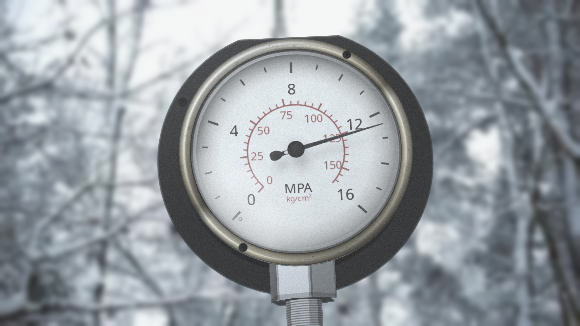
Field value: MPa 12.5
